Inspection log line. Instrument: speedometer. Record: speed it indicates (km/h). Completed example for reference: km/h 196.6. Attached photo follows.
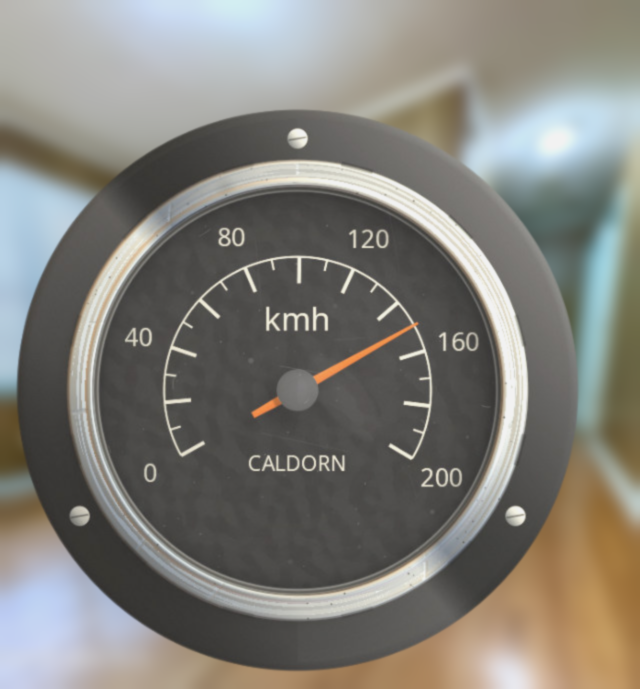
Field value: km/h 150
